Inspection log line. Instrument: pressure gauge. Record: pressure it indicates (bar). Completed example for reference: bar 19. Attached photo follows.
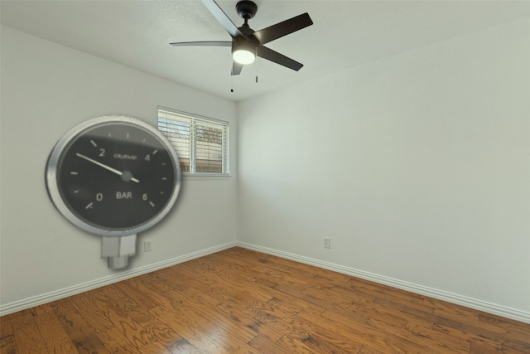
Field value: bar 1.5
